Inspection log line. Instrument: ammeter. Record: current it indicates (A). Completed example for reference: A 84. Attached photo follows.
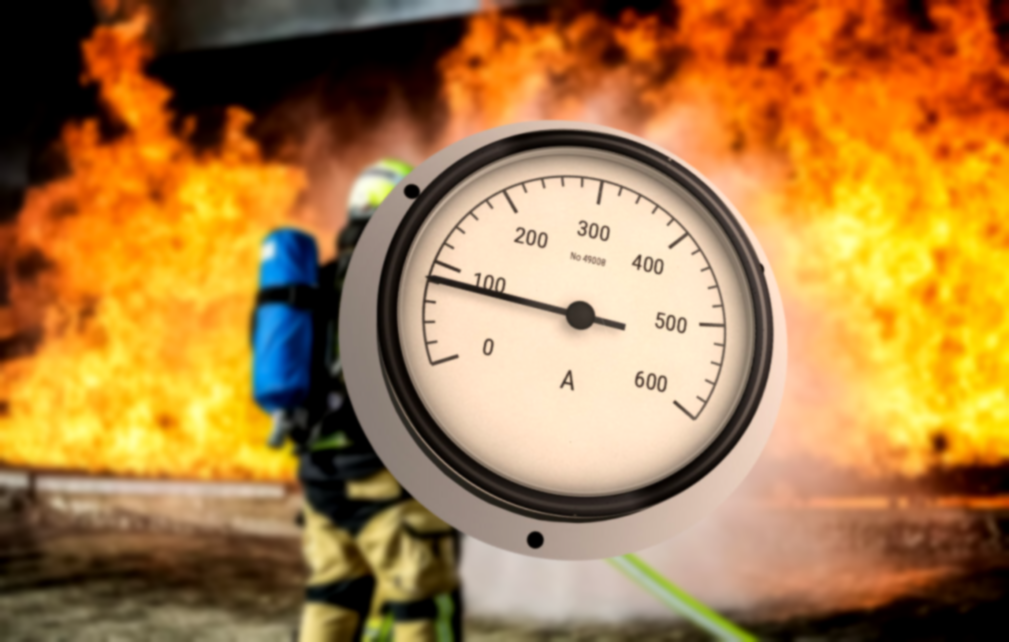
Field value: A 80
